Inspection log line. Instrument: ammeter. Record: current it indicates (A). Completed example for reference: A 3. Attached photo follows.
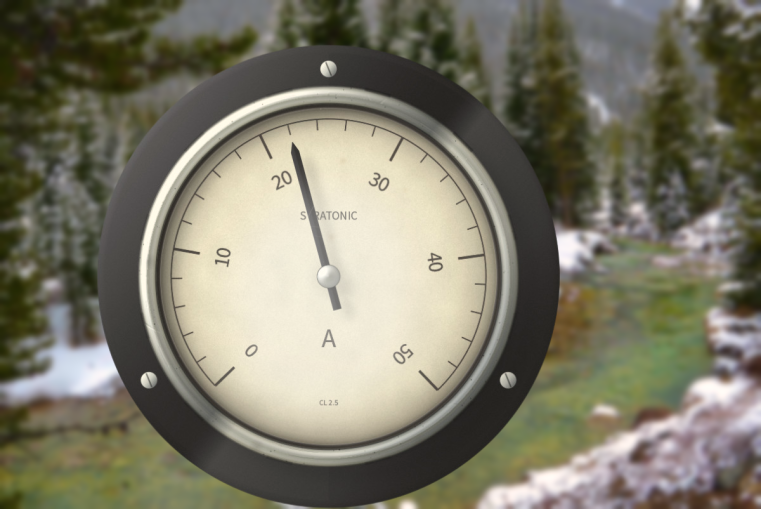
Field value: A 22
